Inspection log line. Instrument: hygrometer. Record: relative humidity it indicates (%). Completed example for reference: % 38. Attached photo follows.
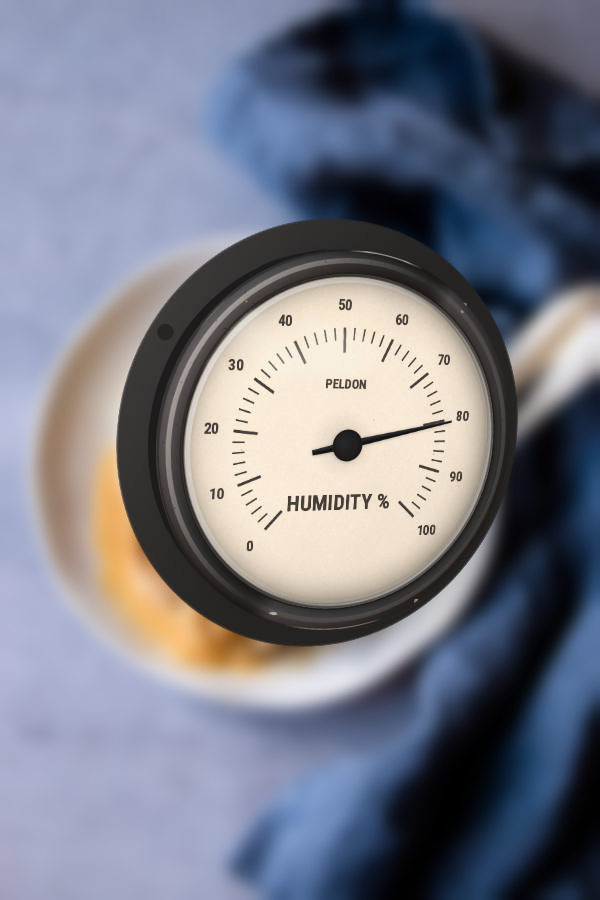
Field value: % 80
